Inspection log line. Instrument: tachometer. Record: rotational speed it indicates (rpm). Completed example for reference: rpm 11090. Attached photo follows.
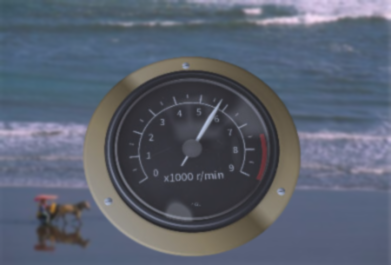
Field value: rpm 5750
